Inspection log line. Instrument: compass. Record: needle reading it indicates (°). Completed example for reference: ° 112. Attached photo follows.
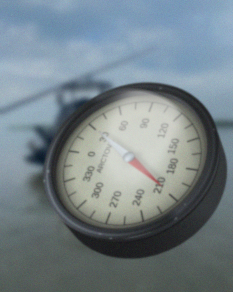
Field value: ° 210
